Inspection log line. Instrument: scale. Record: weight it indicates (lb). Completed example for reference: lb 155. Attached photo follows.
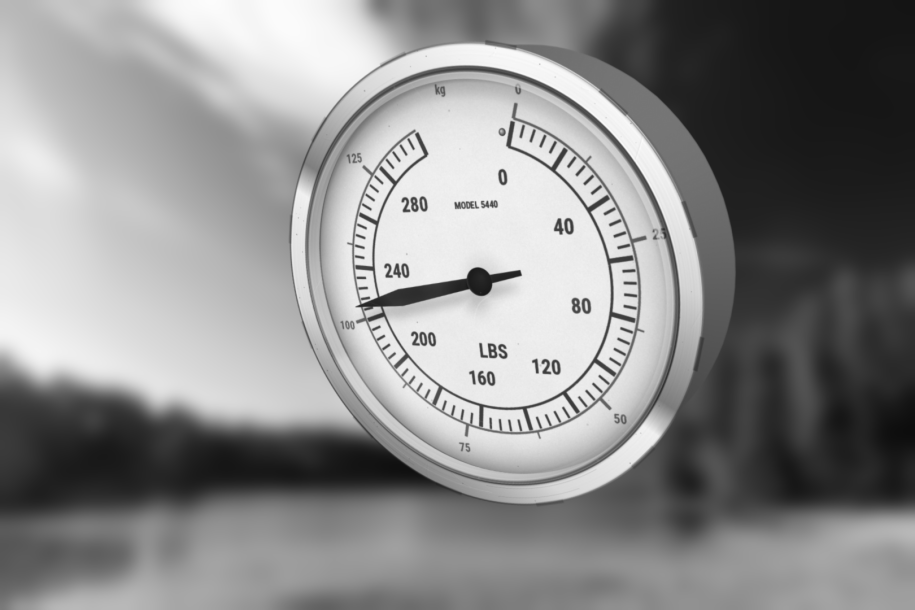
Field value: lb 226
